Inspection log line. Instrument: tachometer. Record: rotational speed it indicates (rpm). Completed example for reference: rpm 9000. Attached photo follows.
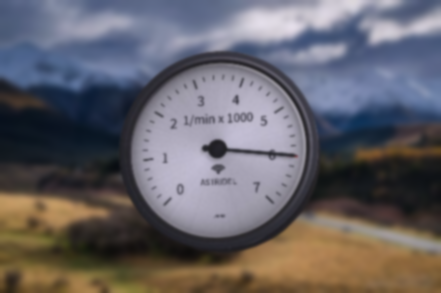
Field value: rpm 6000
